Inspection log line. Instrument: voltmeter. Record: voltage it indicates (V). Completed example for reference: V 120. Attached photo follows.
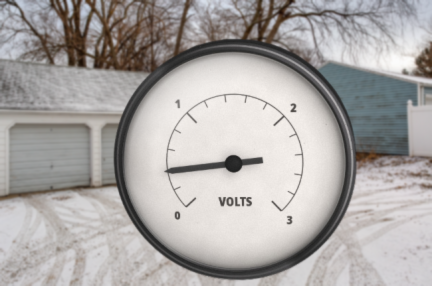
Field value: V 0.4
